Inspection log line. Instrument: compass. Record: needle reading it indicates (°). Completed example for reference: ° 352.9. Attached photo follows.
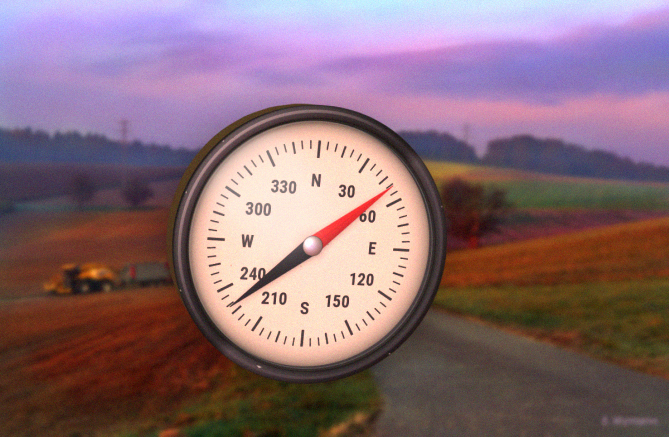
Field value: ° 50
